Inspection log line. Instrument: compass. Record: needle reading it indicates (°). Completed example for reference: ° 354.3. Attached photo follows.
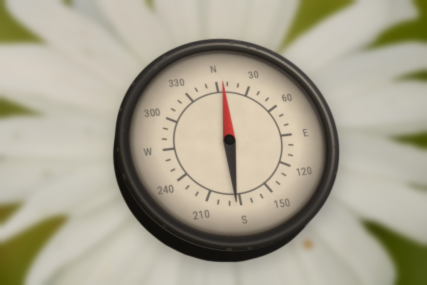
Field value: ° 5
